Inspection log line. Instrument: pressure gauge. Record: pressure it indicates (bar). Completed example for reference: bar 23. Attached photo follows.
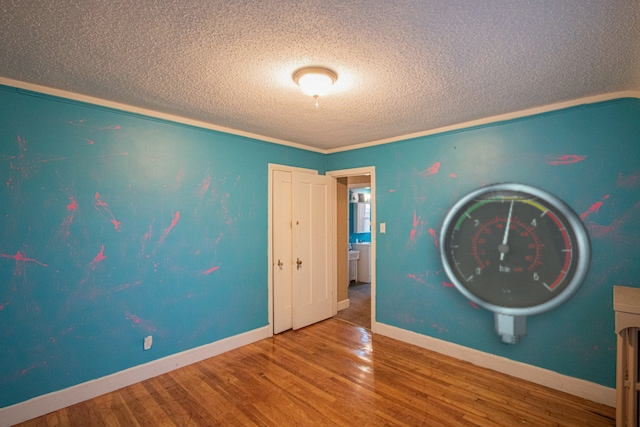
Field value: bar 3.25
